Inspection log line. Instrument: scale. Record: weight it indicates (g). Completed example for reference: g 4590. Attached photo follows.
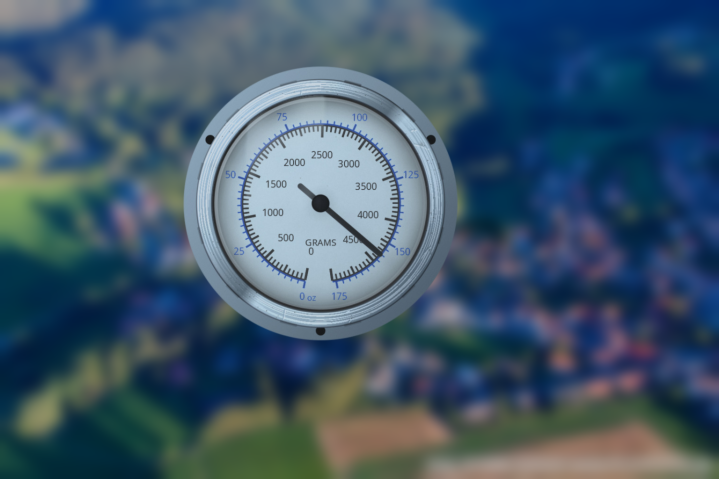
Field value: g 4400
